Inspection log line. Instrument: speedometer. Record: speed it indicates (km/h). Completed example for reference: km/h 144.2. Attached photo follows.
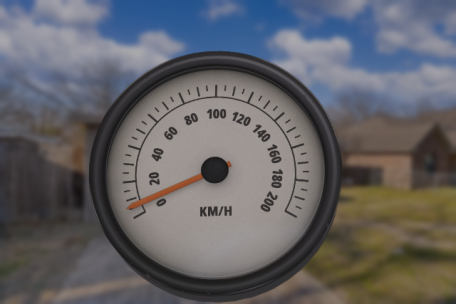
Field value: km/h 5
